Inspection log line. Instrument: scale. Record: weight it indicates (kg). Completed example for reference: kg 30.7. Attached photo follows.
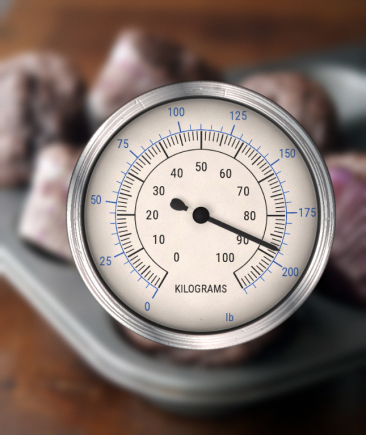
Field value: kg 88
